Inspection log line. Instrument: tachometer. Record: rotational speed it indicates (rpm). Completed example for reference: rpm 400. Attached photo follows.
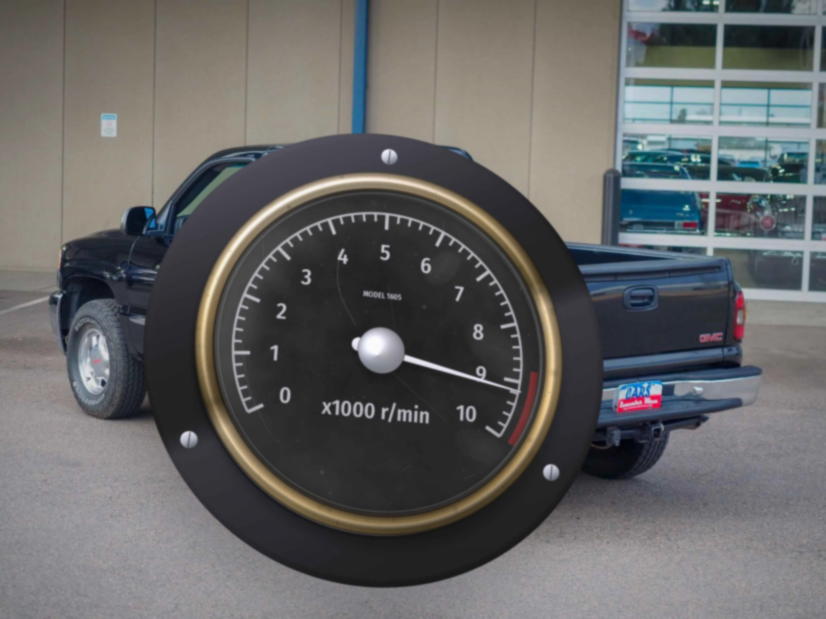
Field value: rpm 9200
